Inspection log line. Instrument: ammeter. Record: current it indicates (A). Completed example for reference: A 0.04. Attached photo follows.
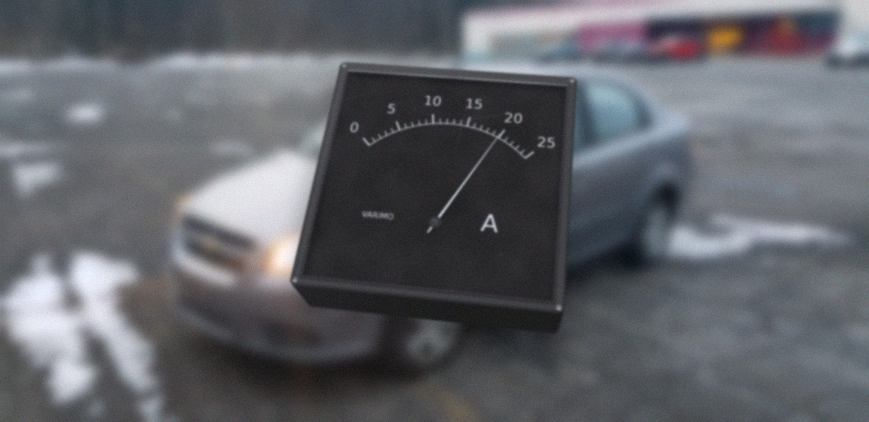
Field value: A 20
